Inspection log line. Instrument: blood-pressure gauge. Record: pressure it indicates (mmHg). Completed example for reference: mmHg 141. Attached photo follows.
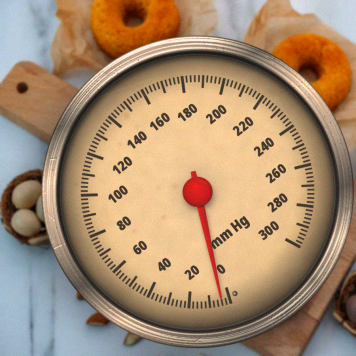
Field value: mmHg 4
